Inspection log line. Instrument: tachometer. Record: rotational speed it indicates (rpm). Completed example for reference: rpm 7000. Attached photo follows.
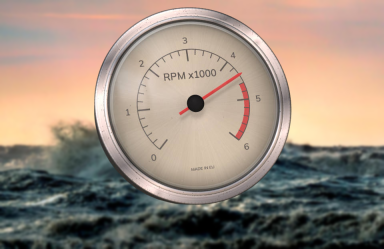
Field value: rpm 4400
